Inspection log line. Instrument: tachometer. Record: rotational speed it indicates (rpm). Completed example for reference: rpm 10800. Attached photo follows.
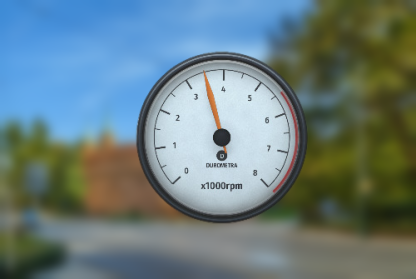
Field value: rpm 3500
